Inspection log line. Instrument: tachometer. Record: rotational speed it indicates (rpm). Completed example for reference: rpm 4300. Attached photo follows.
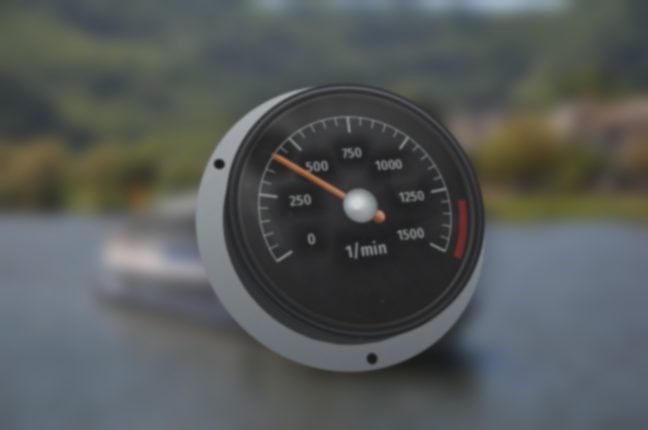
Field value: rpm 400
